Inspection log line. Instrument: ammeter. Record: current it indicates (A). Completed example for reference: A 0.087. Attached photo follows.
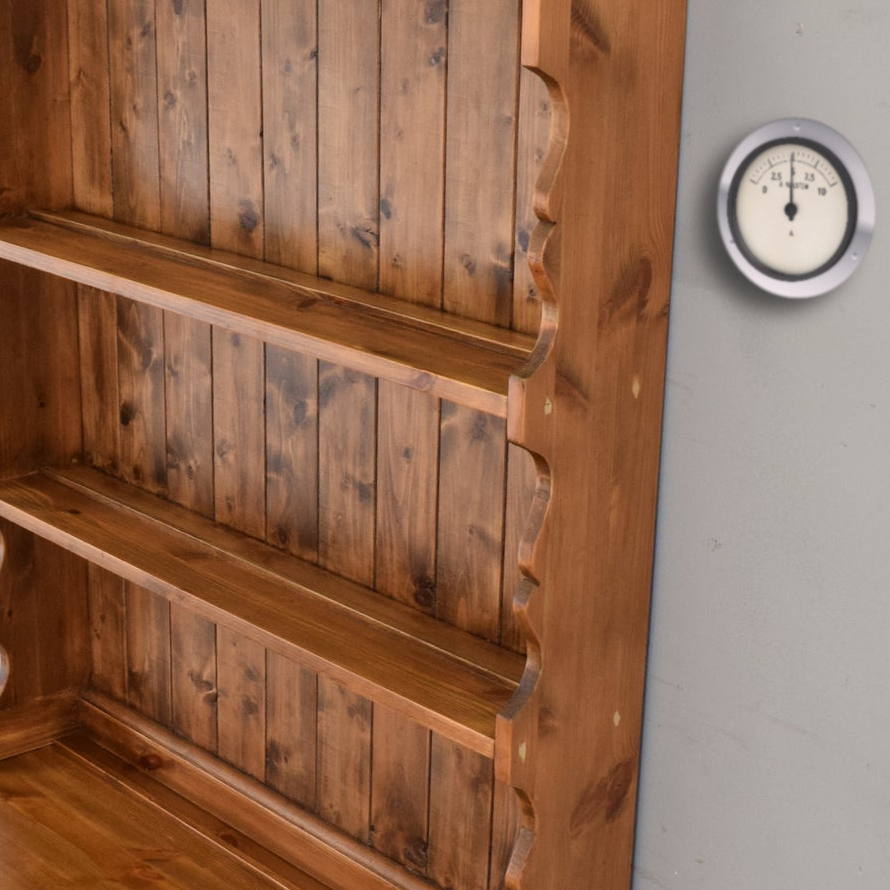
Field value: A 5
